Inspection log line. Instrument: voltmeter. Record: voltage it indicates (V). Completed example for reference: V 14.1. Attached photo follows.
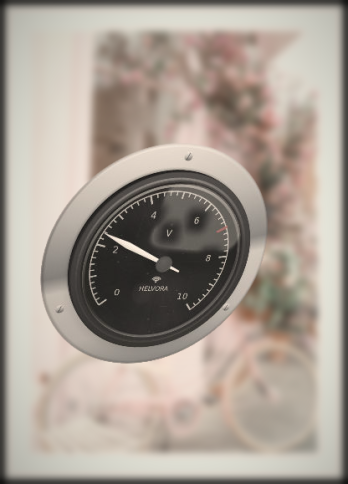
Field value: V 2.4
